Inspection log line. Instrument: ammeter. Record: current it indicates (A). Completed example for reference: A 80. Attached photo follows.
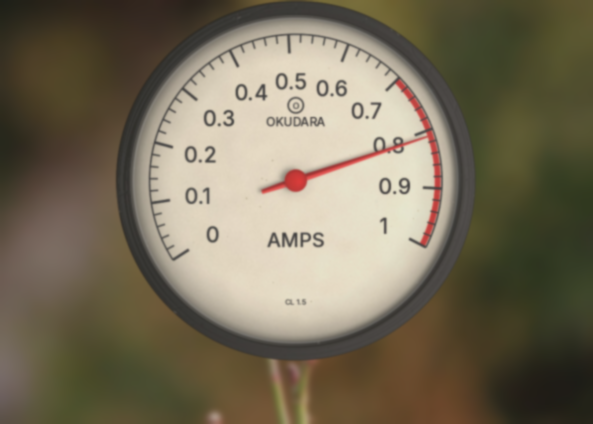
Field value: A 0.81
